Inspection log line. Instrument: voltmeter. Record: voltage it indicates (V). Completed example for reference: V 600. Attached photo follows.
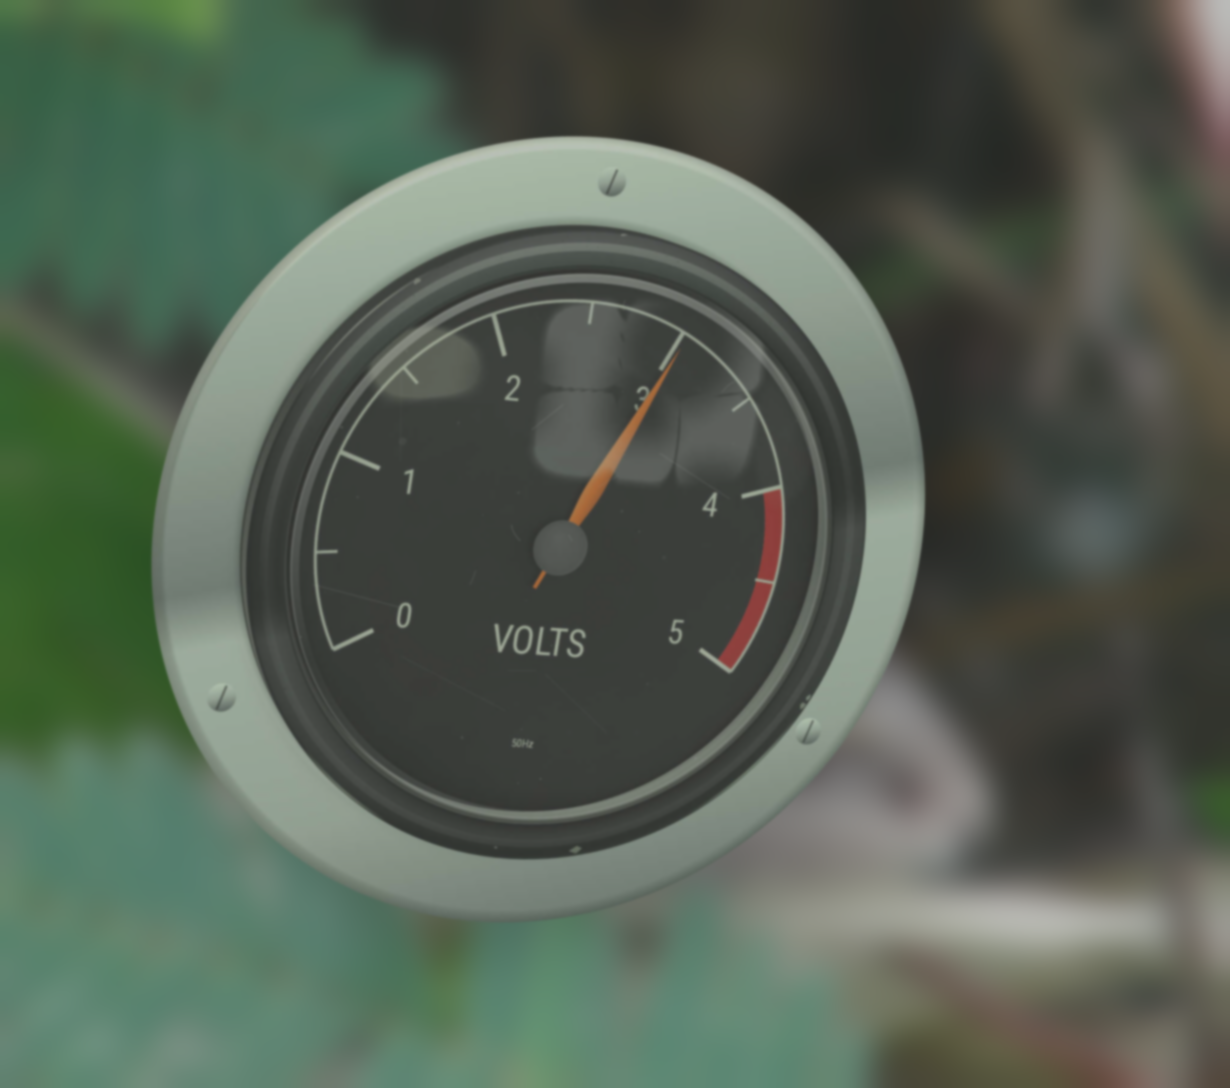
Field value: V 3
